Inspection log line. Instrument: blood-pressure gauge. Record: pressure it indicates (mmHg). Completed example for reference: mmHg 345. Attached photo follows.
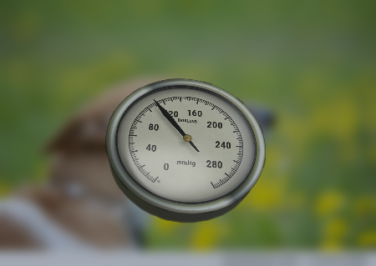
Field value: mmHg 110
